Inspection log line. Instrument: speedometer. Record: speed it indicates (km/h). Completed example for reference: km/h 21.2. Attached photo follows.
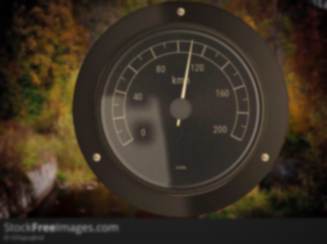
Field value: km/h 110
